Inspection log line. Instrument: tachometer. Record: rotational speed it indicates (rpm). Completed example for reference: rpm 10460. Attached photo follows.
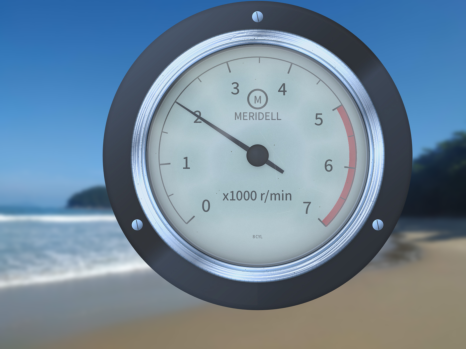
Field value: rpm 2000
